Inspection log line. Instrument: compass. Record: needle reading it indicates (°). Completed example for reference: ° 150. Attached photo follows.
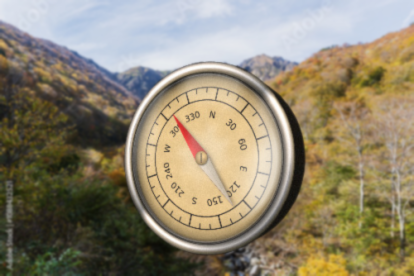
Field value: ° 310
